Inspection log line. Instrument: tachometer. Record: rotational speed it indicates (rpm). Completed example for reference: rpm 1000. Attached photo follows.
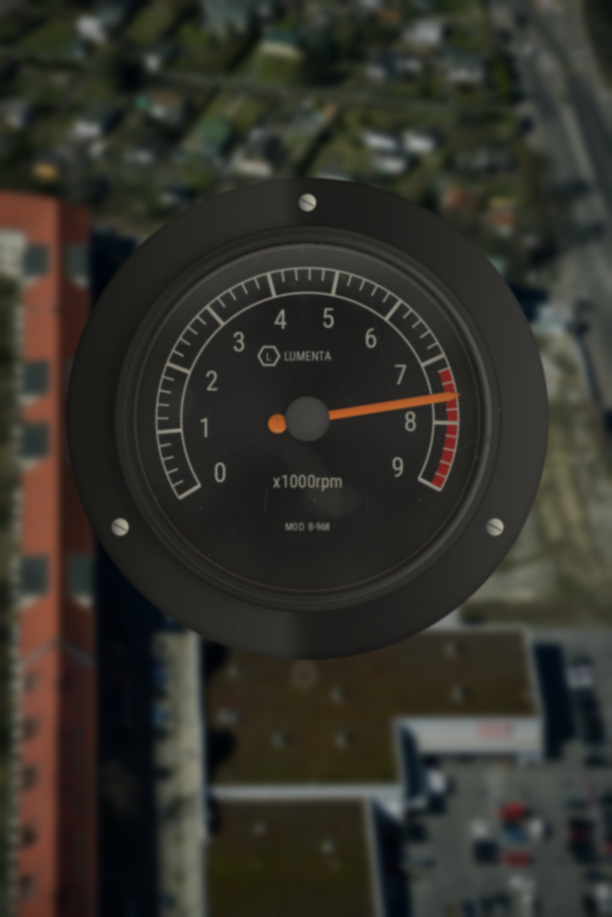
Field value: rpm 7600
